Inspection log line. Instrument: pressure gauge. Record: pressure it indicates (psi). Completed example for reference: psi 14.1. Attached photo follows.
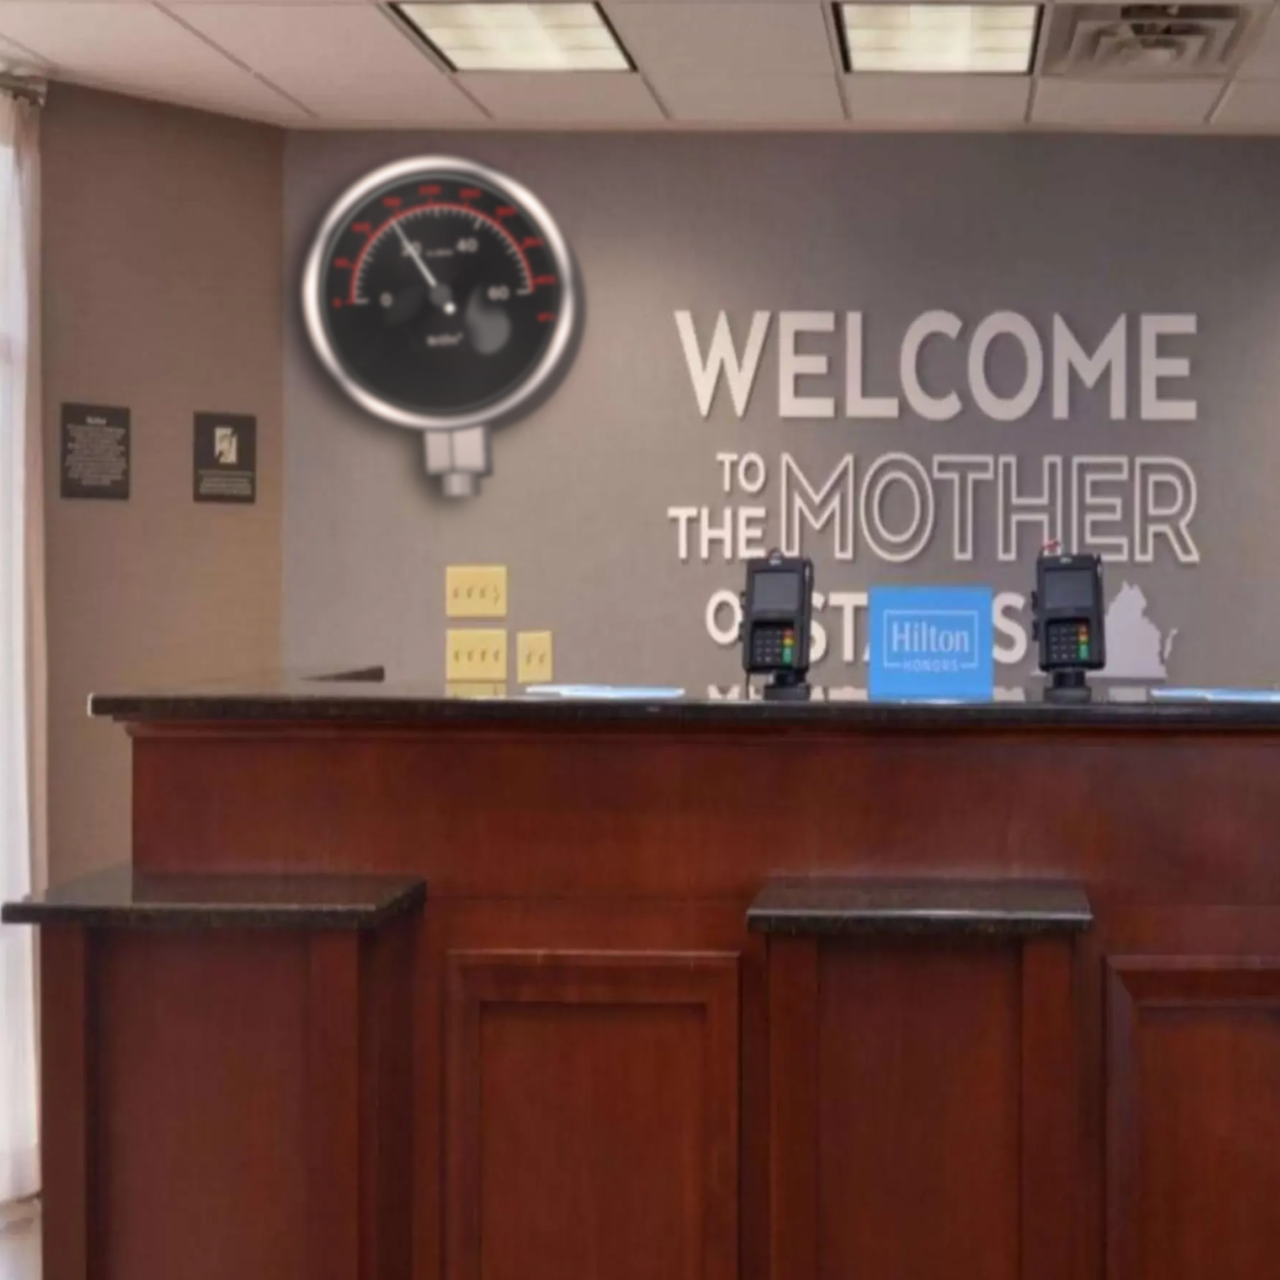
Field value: psi 20
